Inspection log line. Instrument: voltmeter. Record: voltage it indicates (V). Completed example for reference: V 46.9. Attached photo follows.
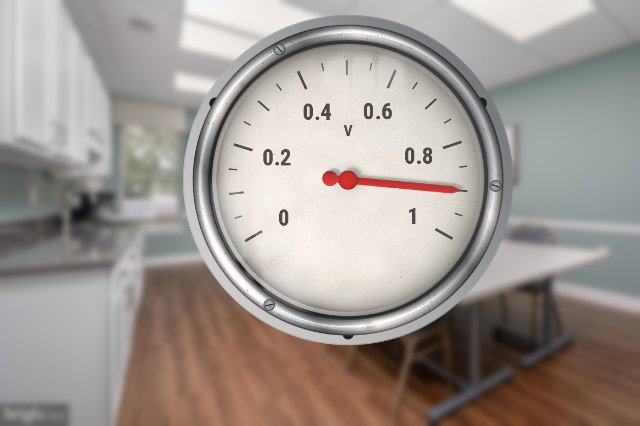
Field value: V 0.9
